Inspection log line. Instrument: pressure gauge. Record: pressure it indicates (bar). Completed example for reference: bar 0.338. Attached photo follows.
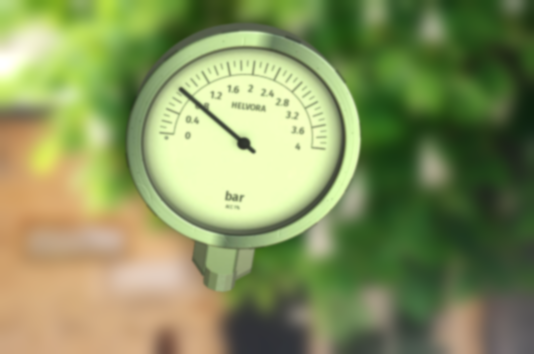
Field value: bar 0.8
